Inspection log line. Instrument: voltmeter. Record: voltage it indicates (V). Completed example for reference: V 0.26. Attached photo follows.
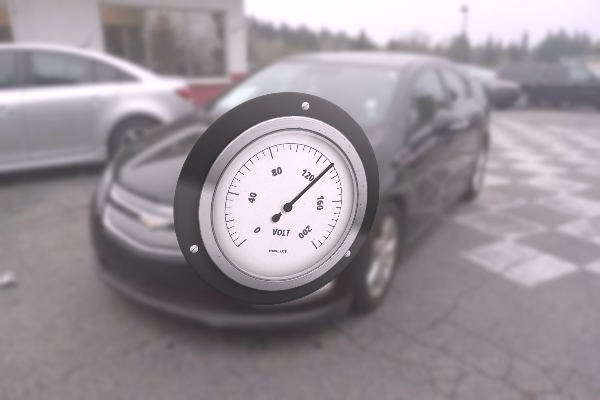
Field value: V 130
